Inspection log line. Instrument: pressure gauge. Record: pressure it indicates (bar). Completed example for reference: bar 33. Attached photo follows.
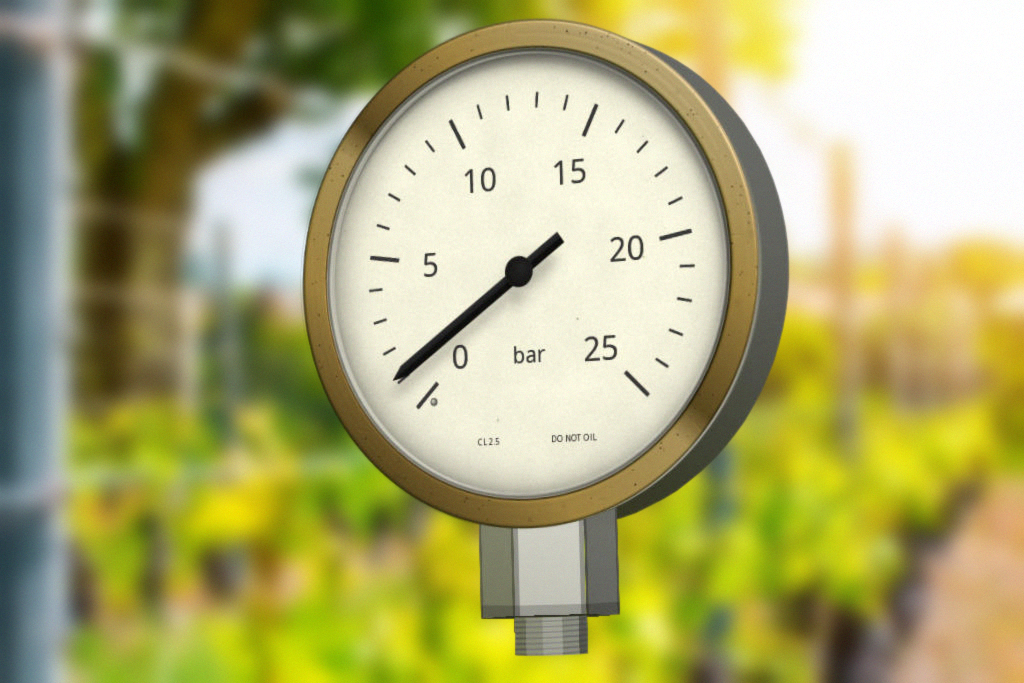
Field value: bar 1
